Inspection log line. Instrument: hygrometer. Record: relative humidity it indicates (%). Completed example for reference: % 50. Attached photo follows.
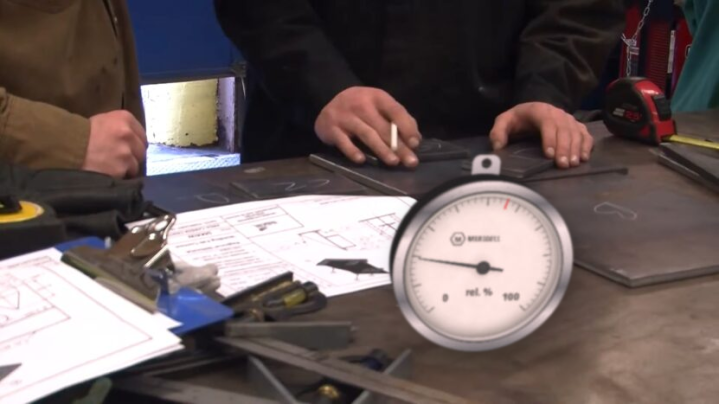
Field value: % 20
